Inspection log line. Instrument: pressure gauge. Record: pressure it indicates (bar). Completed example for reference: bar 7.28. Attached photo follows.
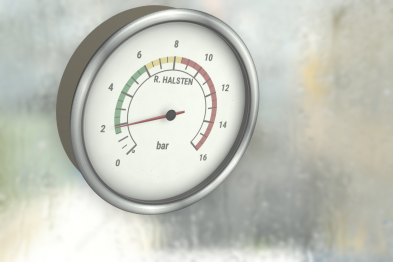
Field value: bar 2
